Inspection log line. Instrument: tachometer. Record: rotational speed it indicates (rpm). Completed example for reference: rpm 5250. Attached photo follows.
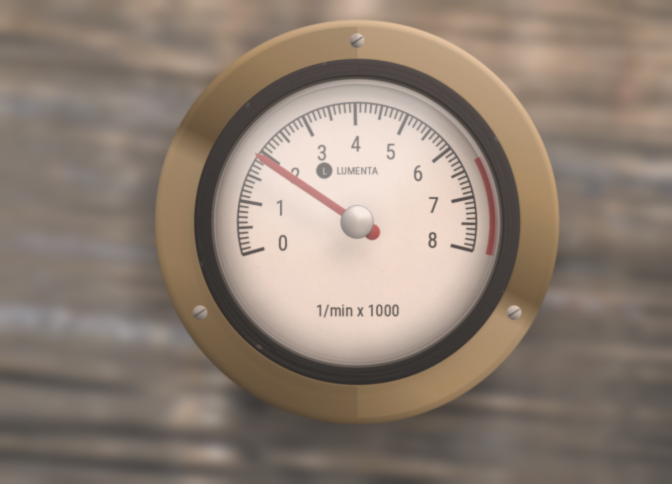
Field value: rpm 1900
